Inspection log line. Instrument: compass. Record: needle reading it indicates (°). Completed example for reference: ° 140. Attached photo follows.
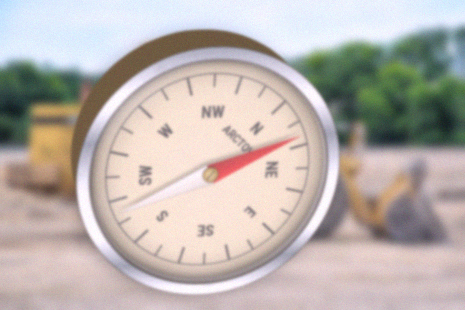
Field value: ° 22.5
